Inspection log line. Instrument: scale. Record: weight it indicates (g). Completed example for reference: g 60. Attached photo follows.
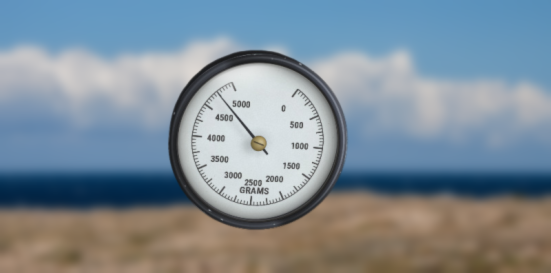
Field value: g 4750
